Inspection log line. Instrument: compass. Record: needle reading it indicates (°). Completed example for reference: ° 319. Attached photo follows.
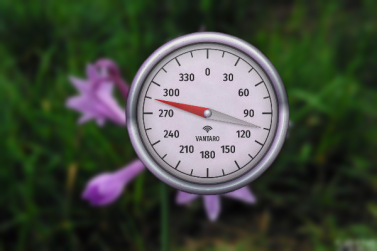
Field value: ° 285
